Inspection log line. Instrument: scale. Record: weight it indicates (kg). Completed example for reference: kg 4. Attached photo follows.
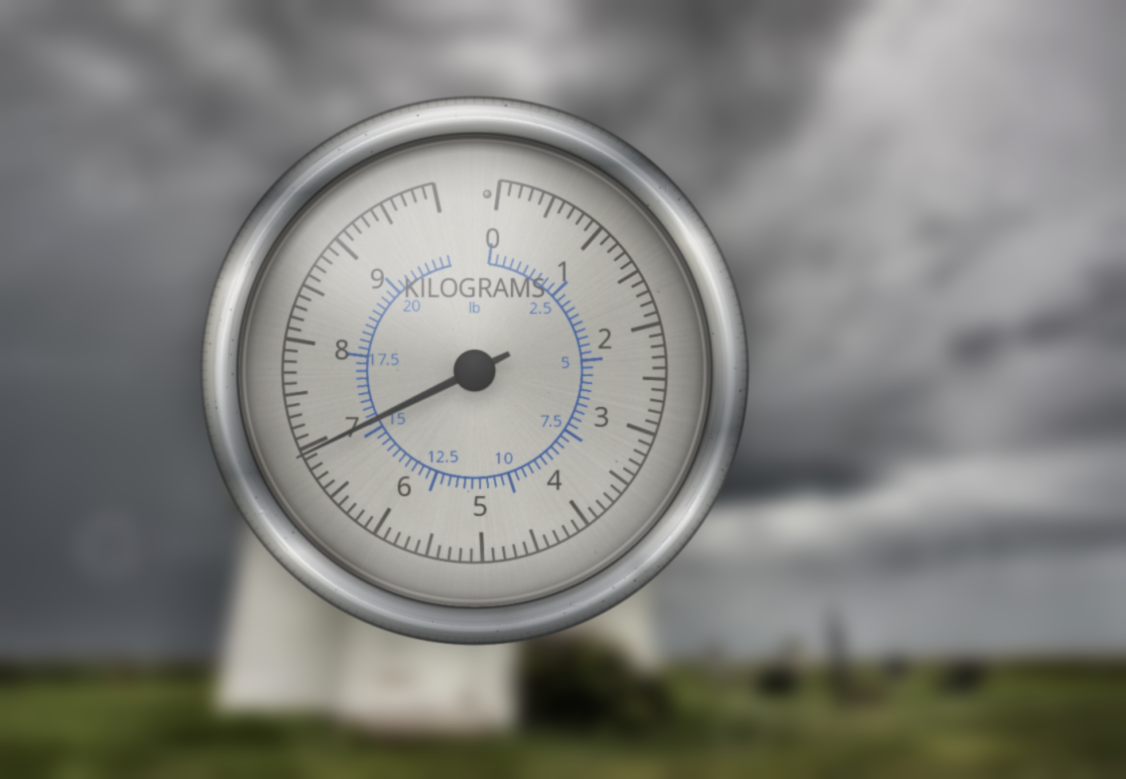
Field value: kg 6.95
